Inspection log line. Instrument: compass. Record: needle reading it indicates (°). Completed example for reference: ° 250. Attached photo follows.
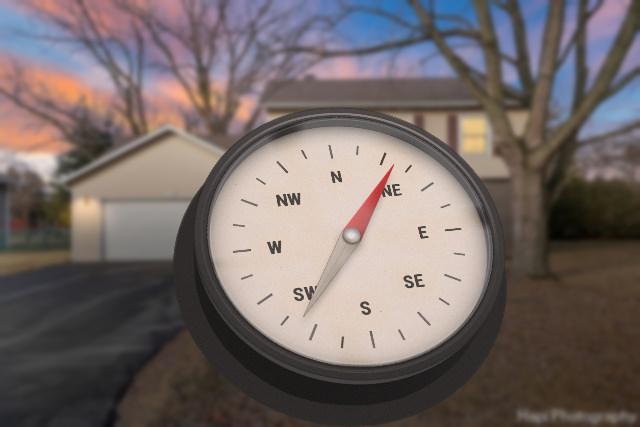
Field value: ° 37.5
